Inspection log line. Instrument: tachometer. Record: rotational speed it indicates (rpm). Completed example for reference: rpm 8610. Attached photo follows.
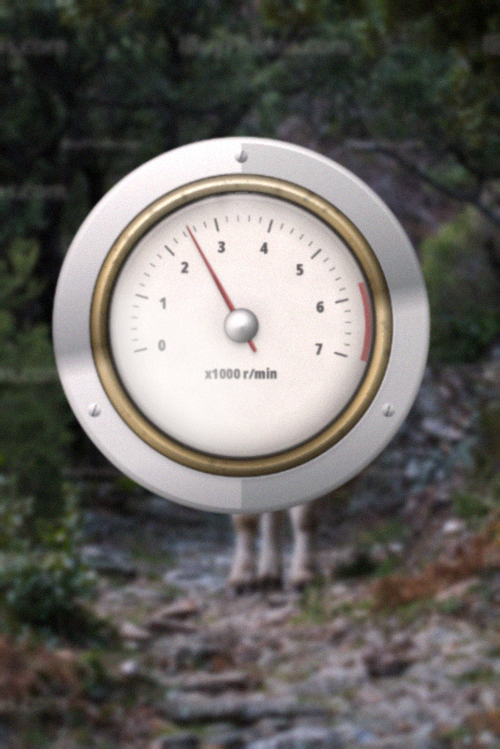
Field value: rpm 2500
